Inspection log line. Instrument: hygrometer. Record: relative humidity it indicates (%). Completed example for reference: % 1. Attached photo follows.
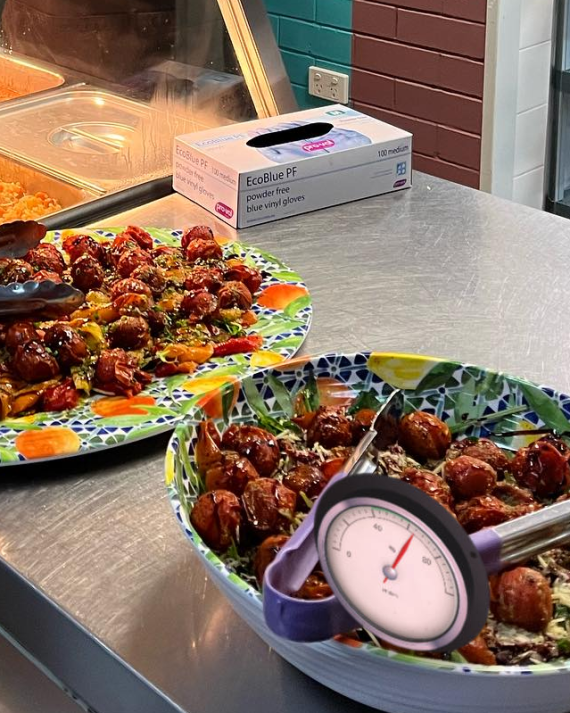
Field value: % 64
